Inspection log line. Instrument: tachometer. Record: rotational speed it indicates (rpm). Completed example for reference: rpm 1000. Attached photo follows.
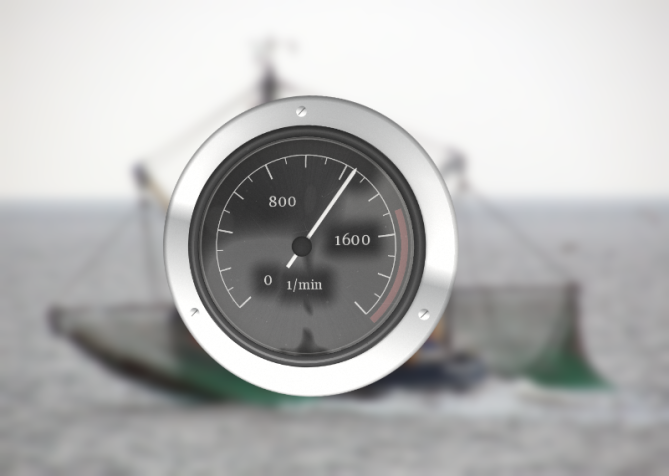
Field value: rpm 1250
